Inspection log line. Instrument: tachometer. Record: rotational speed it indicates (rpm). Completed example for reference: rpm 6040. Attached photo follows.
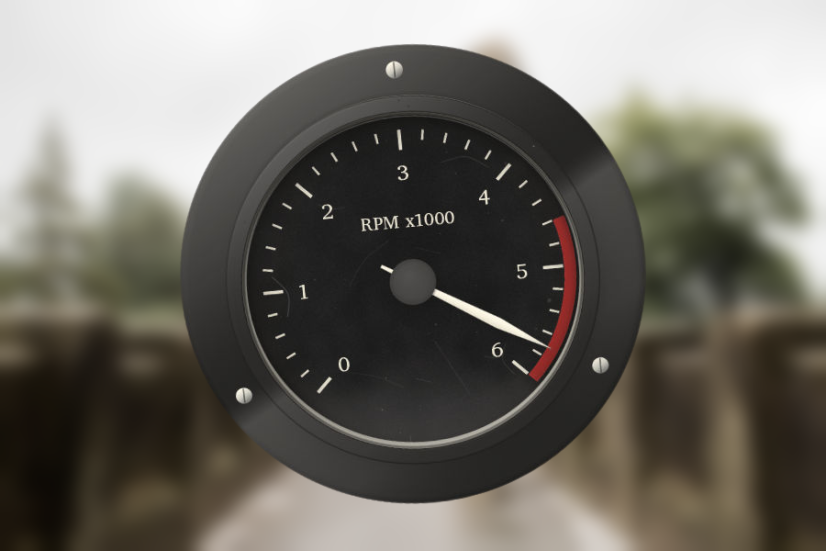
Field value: rpm 5700
